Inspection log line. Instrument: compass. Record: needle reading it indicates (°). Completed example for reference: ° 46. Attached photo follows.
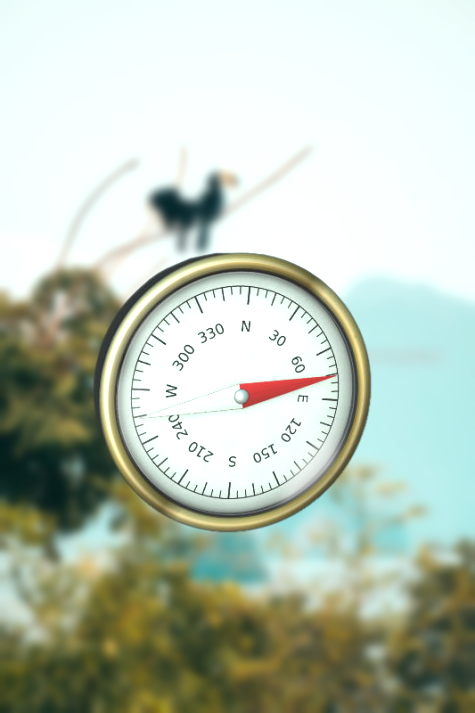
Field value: ° 75
